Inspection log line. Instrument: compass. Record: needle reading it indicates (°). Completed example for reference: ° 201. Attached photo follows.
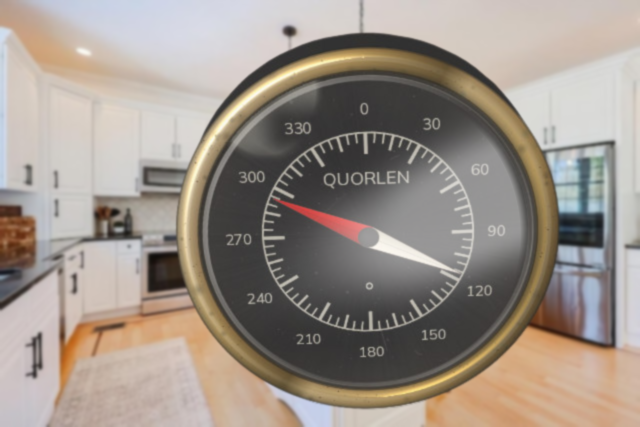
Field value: ° 295
